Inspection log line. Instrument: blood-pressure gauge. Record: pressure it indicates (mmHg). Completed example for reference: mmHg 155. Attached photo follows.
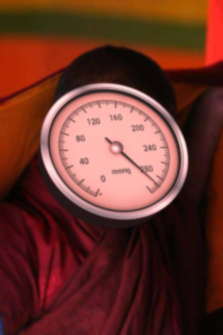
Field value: mmHg 290
